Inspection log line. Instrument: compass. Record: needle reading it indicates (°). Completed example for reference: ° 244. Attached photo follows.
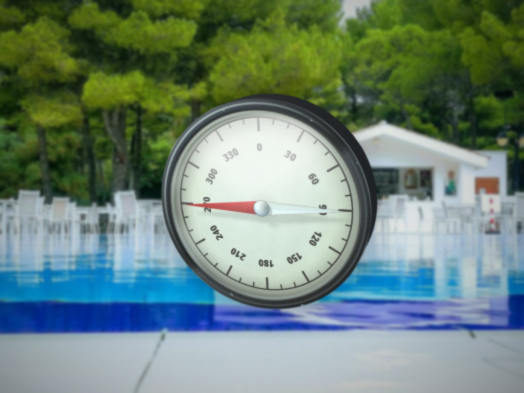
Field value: ° 270
